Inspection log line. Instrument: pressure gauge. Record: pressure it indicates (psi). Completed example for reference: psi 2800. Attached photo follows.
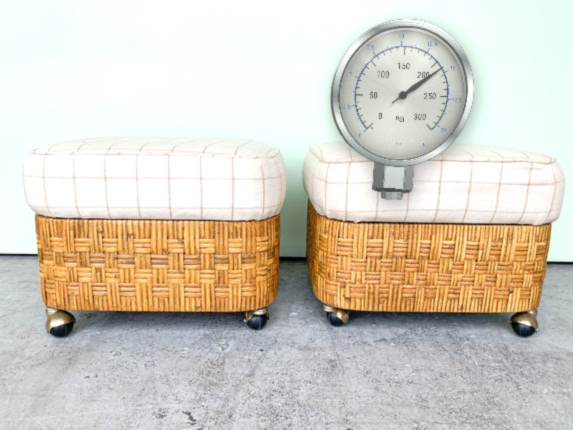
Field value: psi 210
